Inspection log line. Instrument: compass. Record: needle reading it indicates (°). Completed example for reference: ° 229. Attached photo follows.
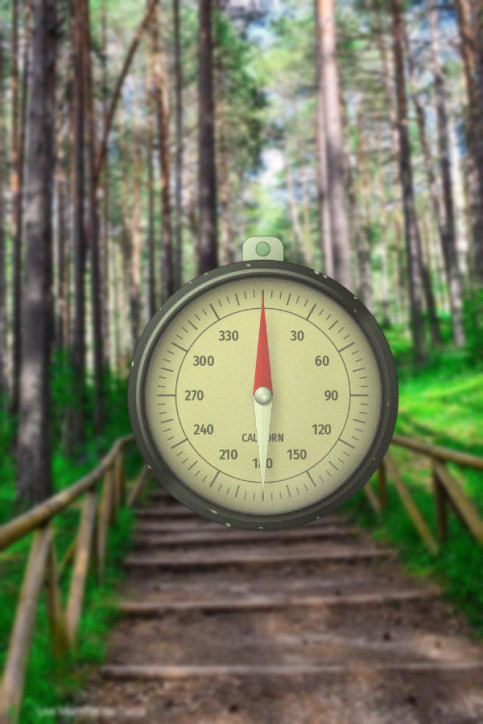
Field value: ° 0
